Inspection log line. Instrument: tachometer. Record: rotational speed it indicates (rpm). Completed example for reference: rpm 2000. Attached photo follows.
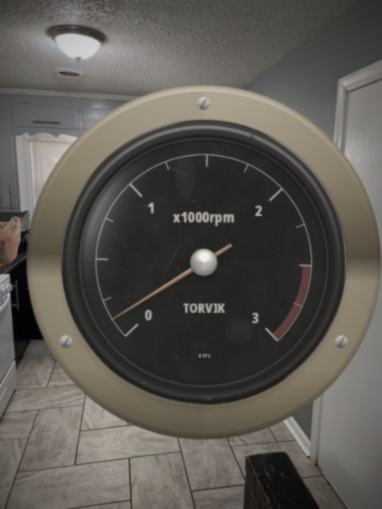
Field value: rpm 125
